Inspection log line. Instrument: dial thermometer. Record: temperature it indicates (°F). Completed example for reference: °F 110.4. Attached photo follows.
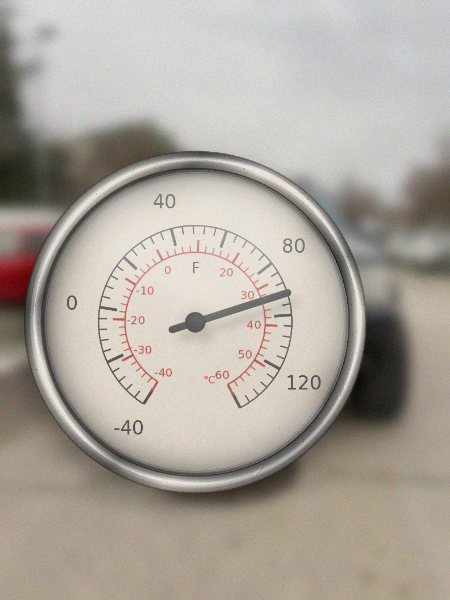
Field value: °F 92
